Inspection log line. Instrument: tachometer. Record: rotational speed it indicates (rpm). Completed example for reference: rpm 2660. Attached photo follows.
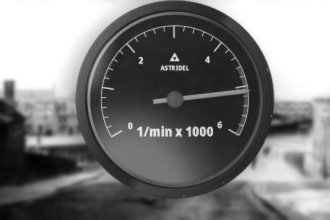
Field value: rpm 5100
